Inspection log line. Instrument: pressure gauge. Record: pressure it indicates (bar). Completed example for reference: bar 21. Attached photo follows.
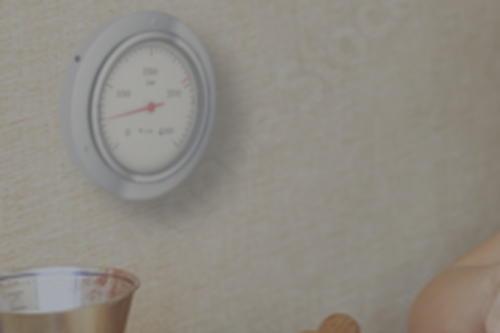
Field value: bar 50
